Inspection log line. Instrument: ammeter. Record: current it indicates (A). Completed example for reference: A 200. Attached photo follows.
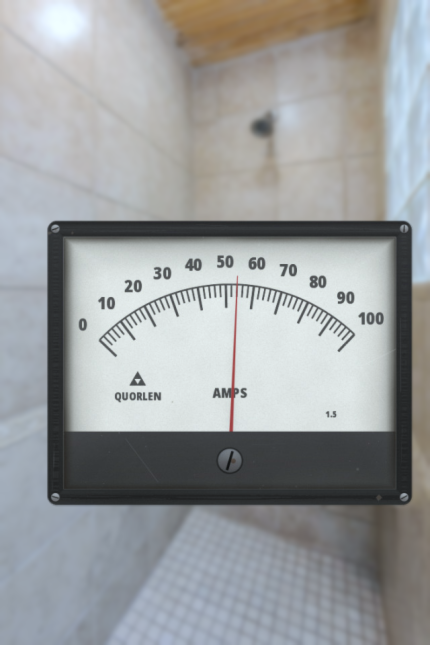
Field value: A 54
